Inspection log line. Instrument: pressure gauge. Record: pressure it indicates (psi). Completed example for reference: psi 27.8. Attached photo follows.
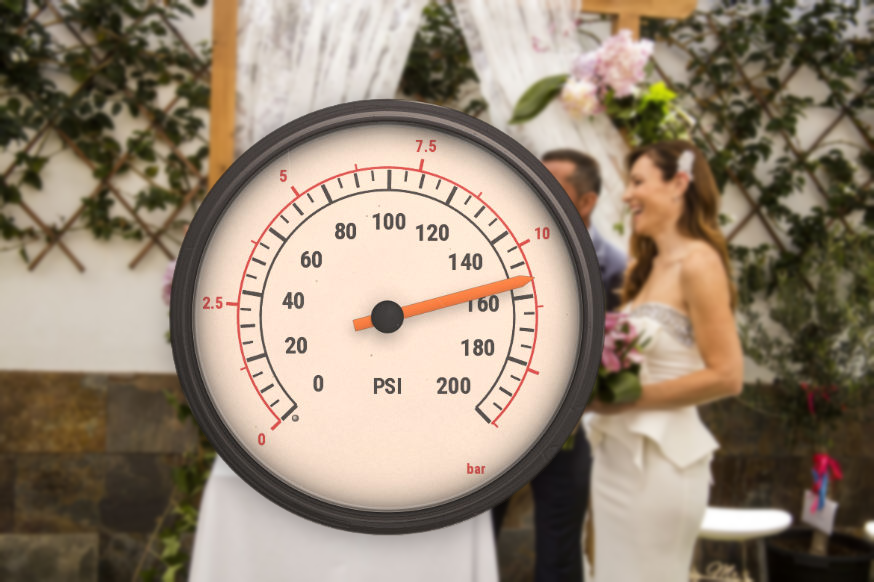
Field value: psi 155
